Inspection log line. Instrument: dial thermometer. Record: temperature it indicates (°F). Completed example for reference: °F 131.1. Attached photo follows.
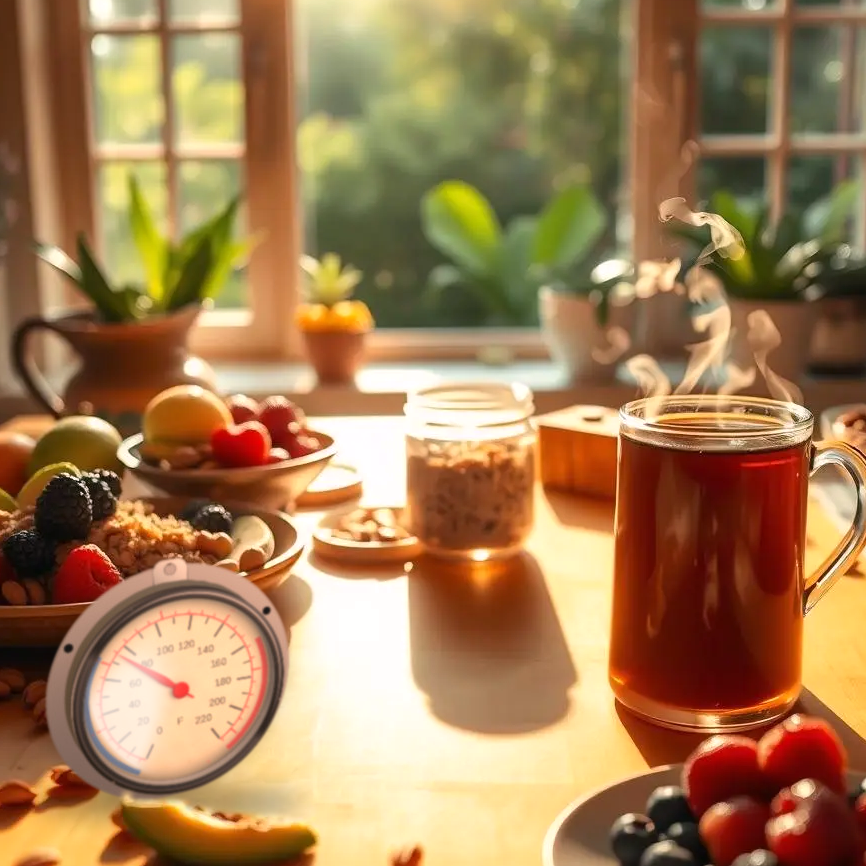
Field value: °F 75
